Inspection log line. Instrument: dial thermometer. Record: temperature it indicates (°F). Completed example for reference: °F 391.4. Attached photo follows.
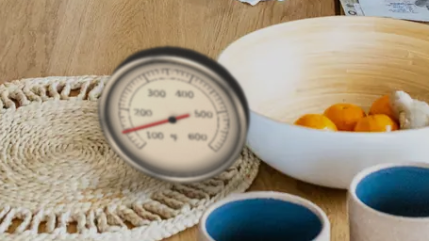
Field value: °F 150
